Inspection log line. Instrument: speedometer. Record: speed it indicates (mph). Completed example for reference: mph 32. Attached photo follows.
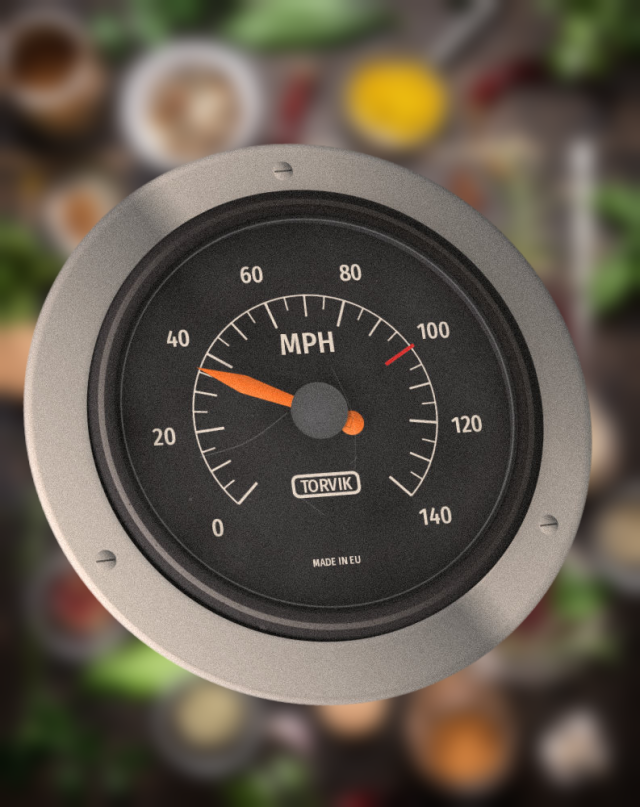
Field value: mph 35
